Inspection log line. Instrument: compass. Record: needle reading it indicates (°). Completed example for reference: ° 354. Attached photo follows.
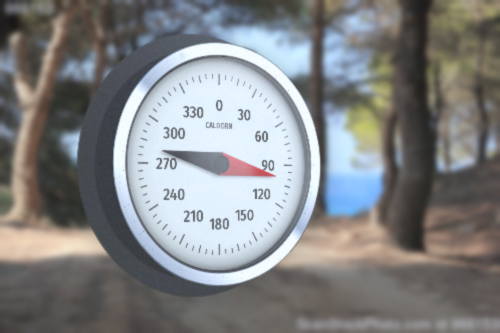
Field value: ° 100
